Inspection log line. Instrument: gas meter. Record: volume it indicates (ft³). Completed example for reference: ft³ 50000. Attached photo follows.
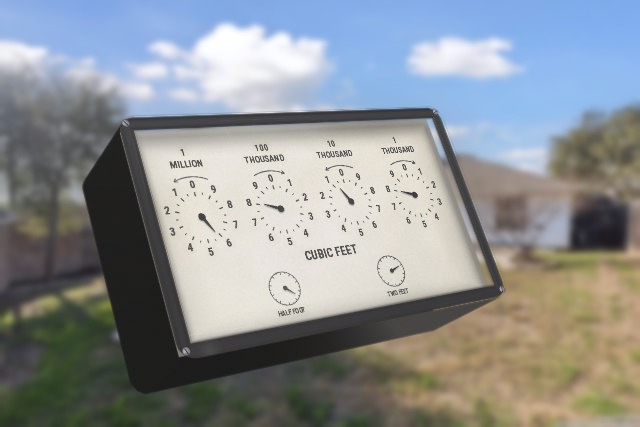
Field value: ft³ 580800
